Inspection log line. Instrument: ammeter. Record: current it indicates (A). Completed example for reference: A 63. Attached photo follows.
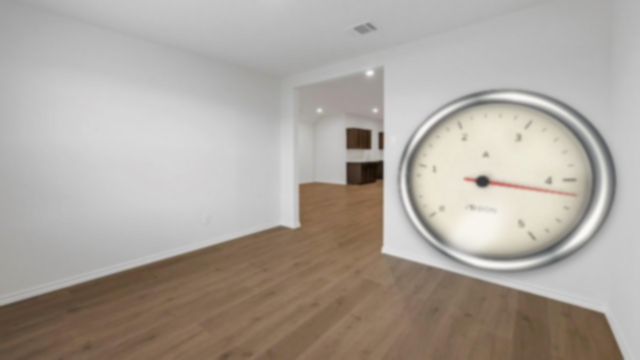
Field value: A 4.2
